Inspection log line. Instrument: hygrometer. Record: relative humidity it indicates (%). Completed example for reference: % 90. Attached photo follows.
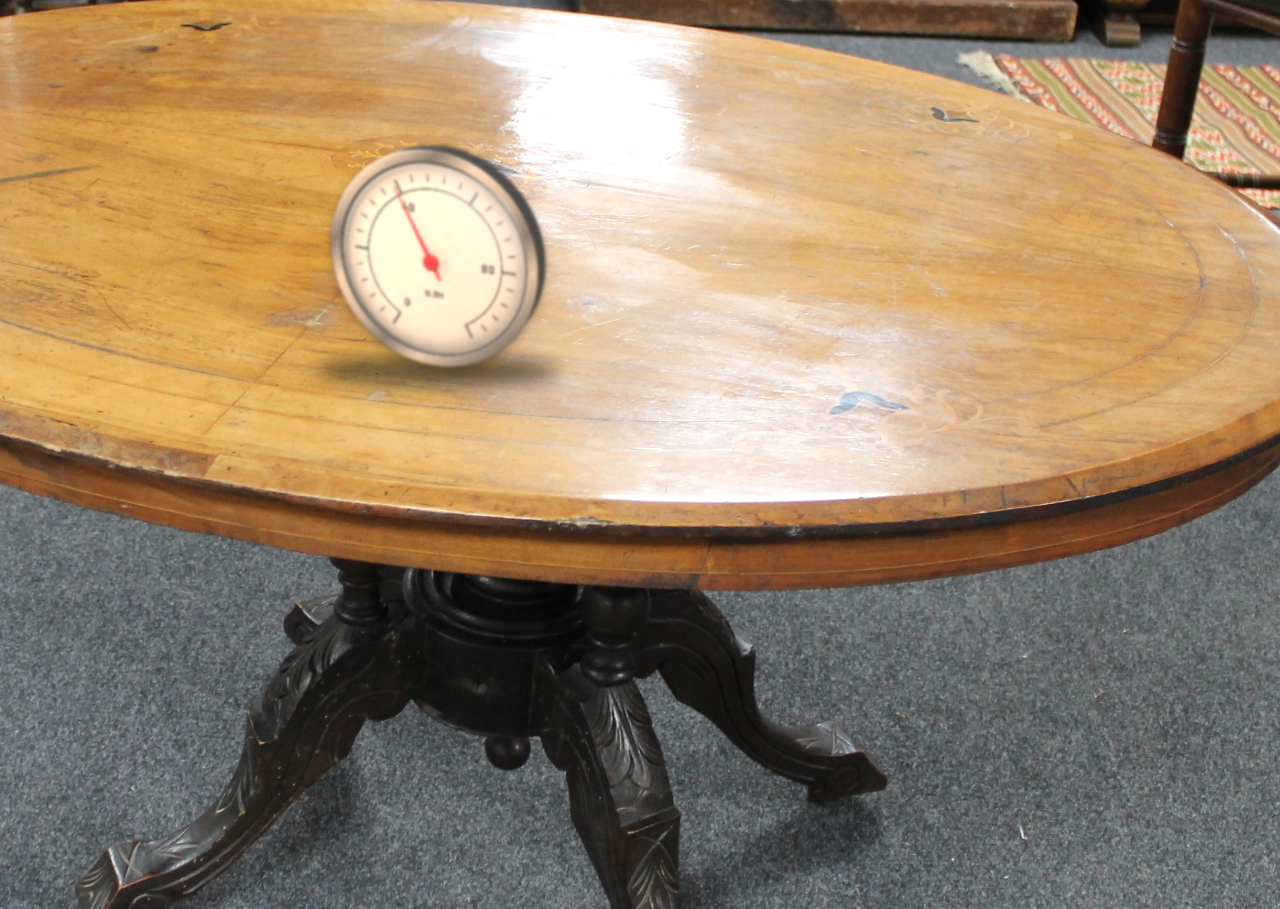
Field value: % 40
